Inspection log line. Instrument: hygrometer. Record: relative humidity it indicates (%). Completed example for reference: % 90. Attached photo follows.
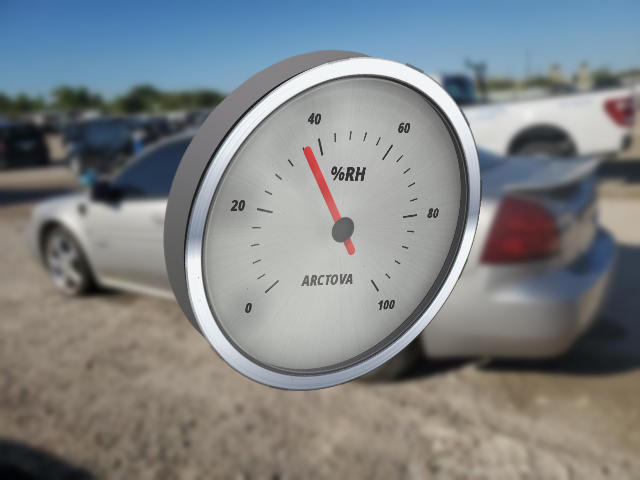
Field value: % 36
